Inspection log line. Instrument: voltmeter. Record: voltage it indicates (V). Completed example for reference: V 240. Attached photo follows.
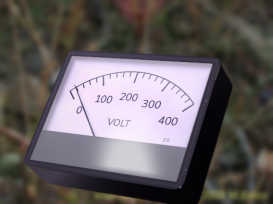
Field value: V 20
